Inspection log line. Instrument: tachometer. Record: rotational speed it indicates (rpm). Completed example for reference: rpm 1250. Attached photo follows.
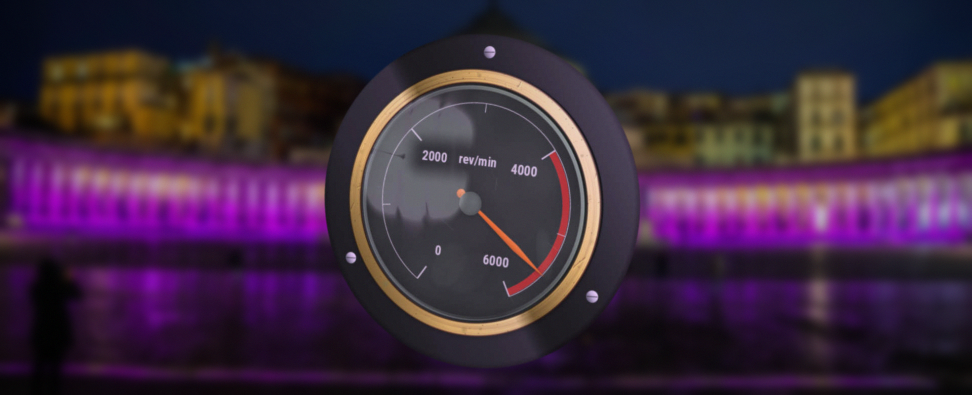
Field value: rpm 5500
